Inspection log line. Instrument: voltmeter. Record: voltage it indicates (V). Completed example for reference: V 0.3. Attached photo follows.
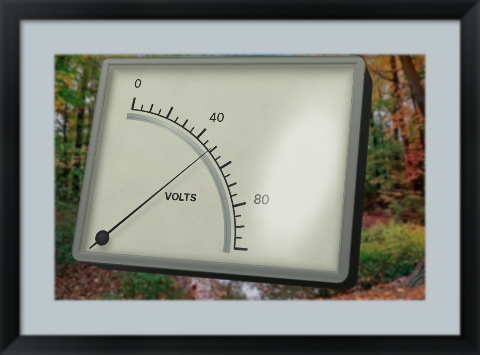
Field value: V 50
